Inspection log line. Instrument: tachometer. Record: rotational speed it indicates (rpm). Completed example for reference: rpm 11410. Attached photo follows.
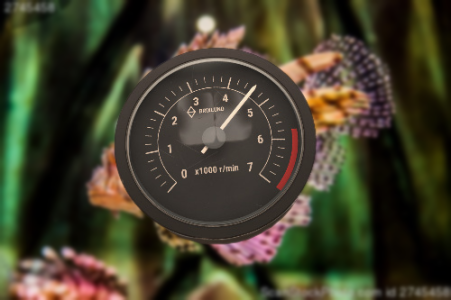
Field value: rpm 4600
